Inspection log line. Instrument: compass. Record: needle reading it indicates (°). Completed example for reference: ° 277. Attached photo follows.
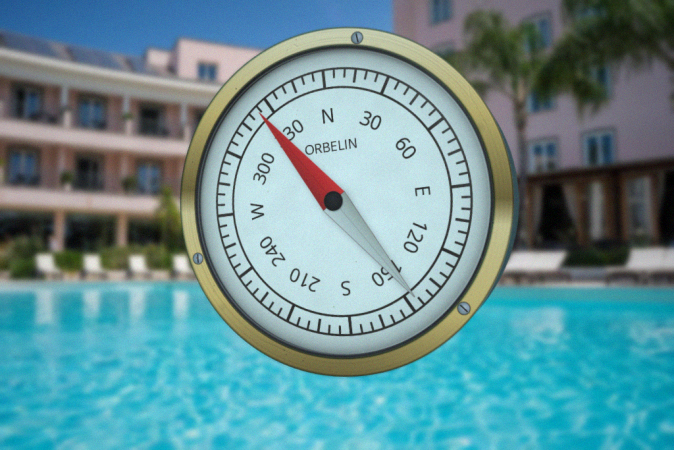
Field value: ° 325
